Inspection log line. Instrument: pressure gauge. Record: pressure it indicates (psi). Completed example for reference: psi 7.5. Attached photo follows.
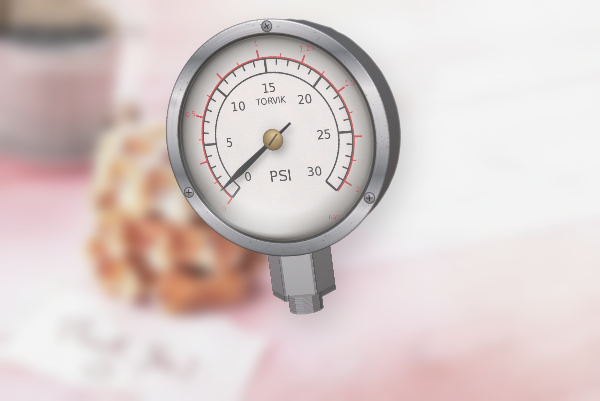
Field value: psi 1
